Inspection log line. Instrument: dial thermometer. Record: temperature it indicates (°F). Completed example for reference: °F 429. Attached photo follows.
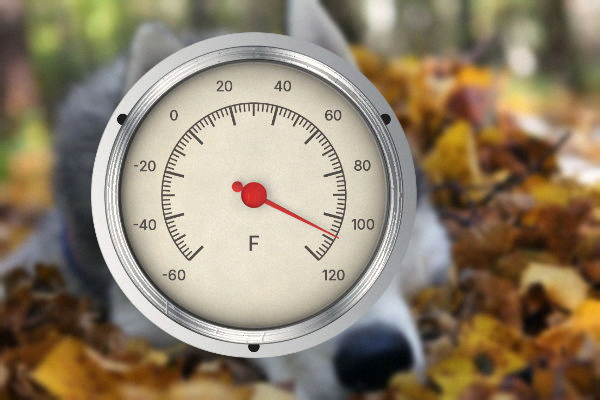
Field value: °F 108
